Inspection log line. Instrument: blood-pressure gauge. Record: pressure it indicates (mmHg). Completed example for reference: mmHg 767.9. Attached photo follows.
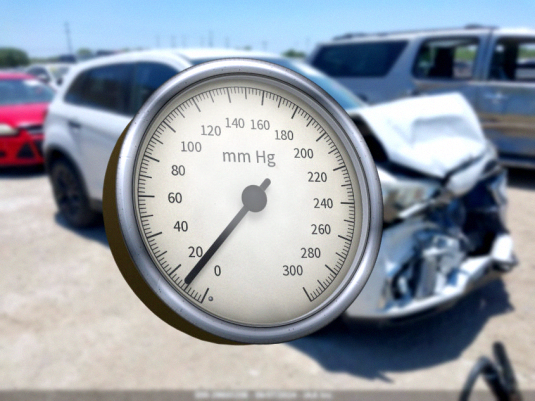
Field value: mmHg 12
